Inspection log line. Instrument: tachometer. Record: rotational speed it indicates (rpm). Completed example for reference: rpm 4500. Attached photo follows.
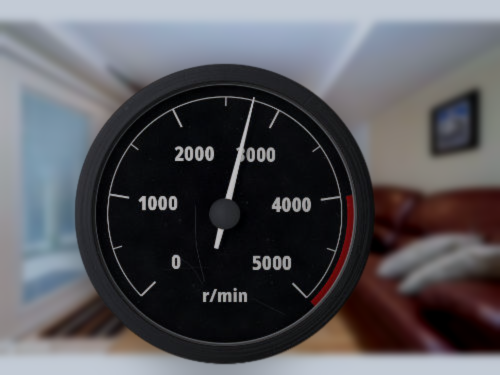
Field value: rpm 2750
